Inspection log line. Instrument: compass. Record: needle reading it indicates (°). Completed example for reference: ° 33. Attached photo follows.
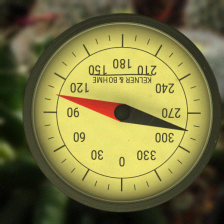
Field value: ° 105
